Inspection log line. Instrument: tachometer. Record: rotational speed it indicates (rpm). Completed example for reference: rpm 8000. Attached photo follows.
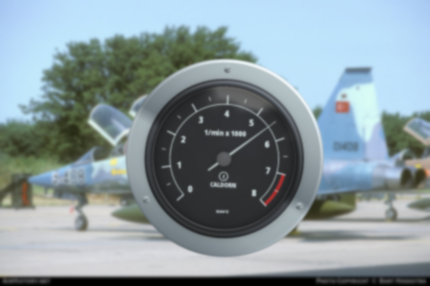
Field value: rpm 5500
